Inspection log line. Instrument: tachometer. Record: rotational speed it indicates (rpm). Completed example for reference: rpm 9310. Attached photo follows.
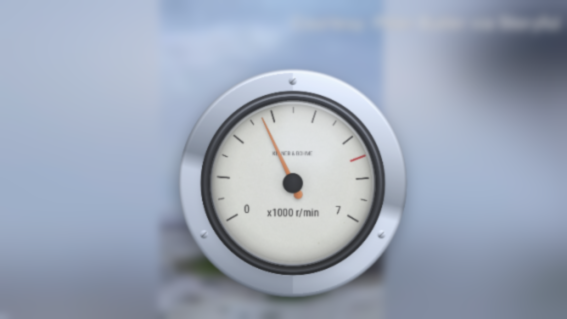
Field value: rpm 2750
